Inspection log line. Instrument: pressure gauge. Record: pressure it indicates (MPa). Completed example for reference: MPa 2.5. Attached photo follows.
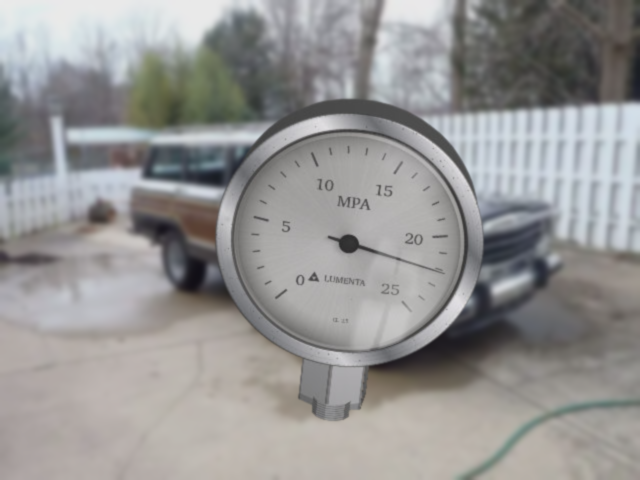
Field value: MPa 22
